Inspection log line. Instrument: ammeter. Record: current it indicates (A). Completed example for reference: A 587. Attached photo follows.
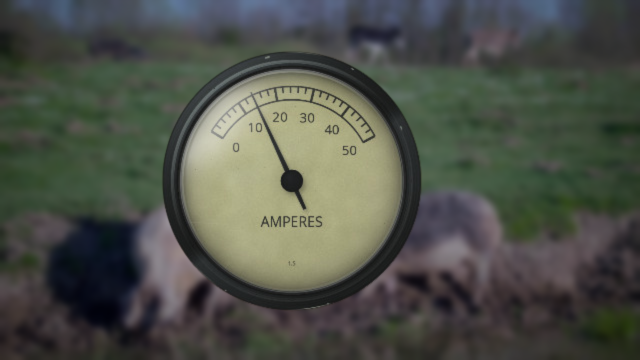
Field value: A 14
